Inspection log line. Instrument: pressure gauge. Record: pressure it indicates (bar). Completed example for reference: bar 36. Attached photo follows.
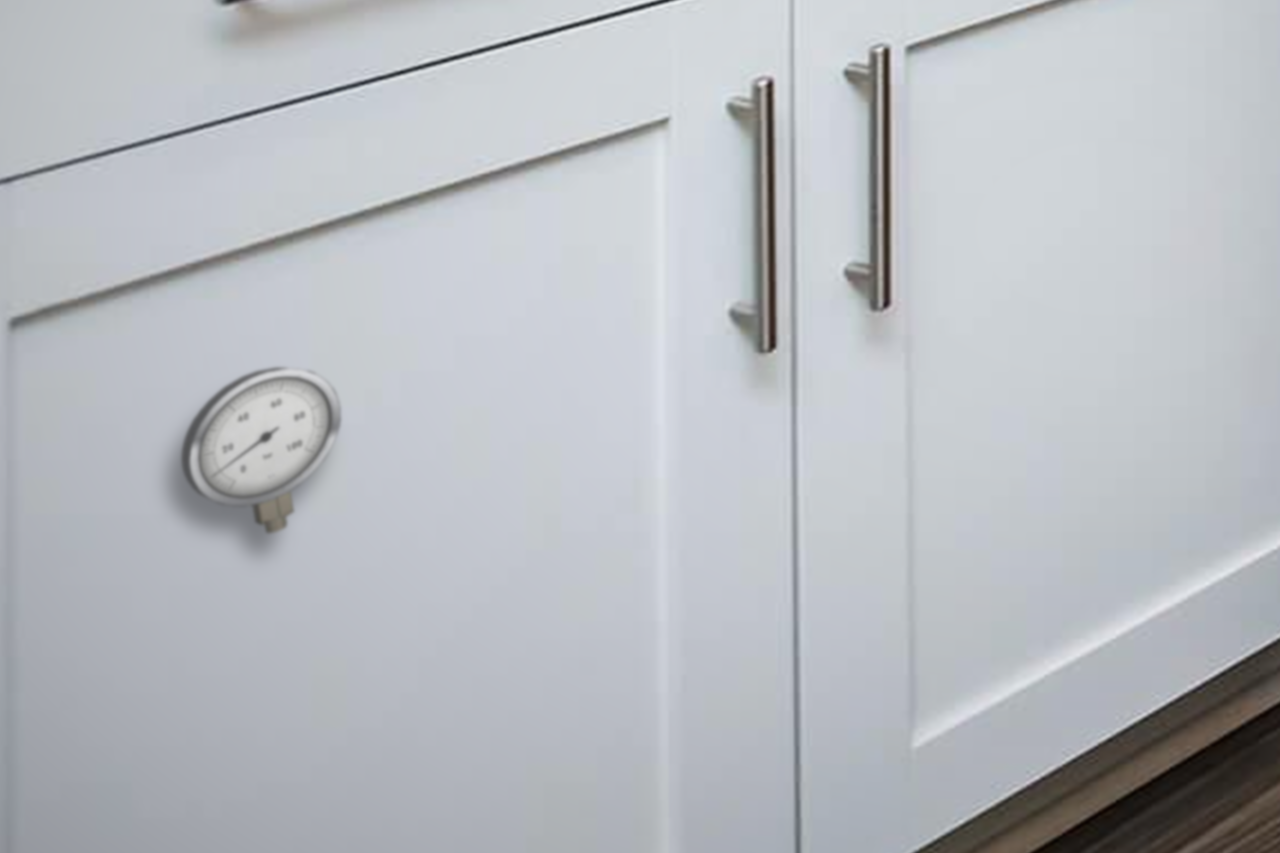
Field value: bar 10
